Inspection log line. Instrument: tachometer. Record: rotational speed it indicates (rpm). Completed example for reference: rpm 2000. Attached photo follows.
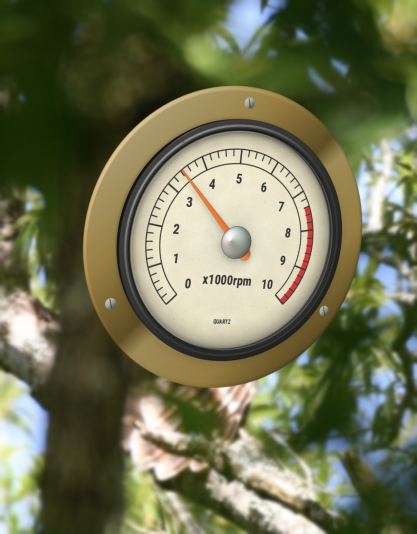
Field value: rpm 3400
